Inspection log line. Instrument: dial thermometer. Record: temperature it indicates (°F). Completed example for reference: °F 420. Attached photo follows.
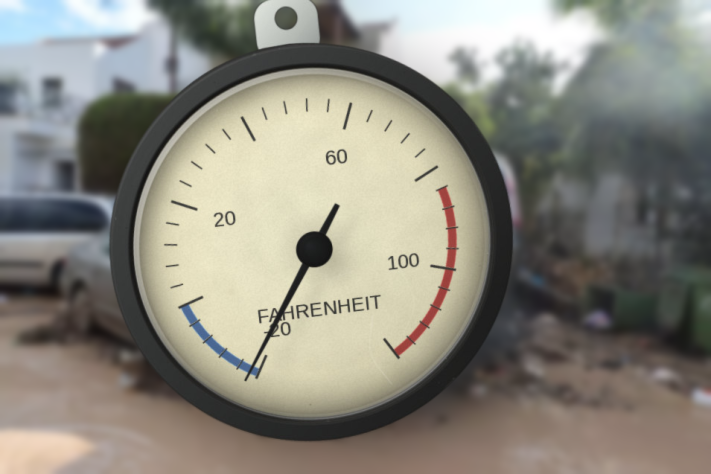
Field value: °F -18
